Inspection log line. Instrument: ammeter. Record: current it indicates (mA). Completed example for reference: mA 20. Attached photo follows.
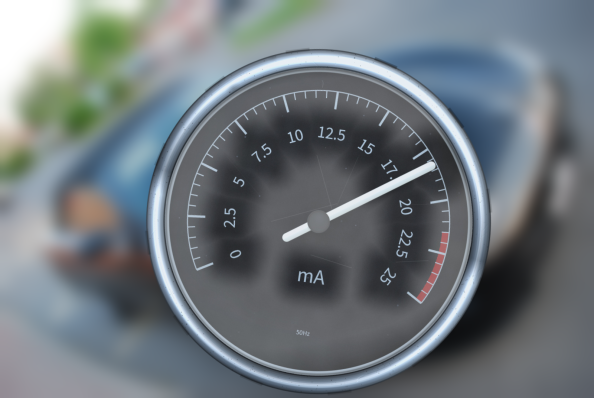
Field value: mA 18.25
